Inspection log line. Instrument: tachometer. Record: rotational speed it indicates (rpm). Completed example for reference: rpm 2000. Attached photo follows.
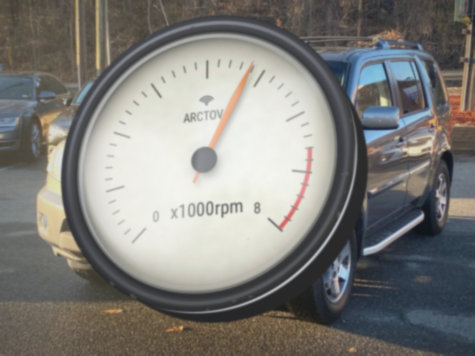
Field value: rpm 4800
